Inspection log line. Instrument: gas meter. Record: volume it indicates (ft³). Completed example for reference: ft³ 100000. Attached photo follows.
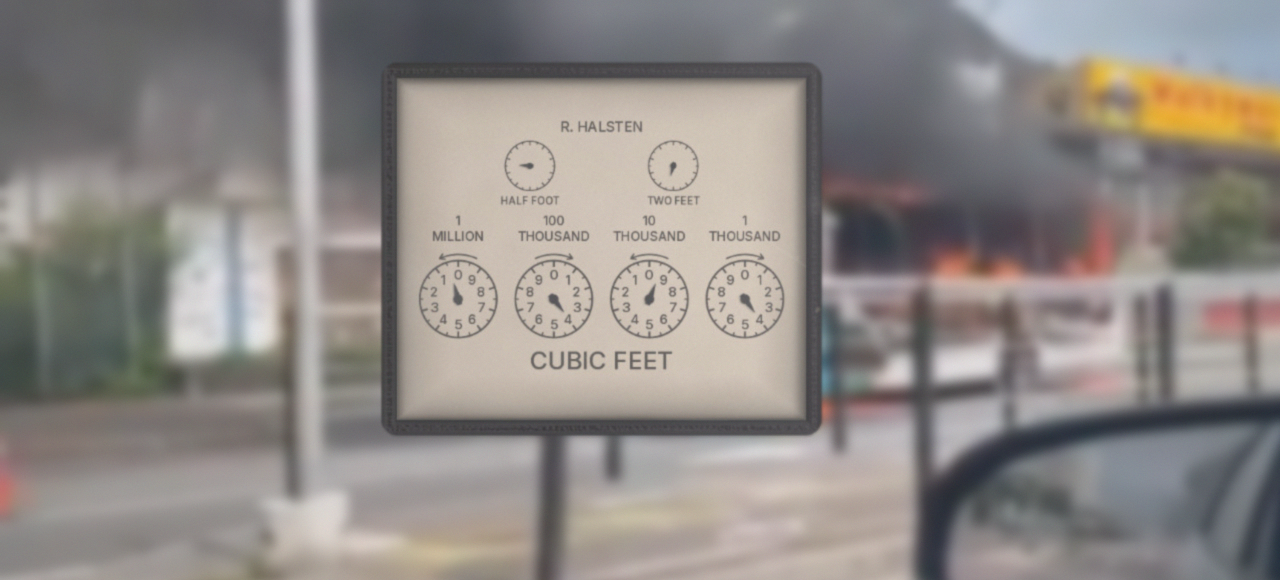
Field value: ft³ 39400
